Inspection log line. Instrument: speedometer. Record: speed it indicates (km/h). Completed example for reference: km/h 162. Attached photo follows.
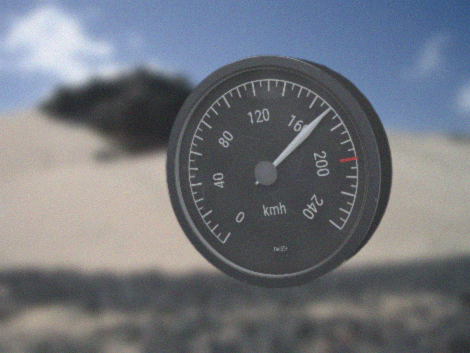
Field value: km/h 170
